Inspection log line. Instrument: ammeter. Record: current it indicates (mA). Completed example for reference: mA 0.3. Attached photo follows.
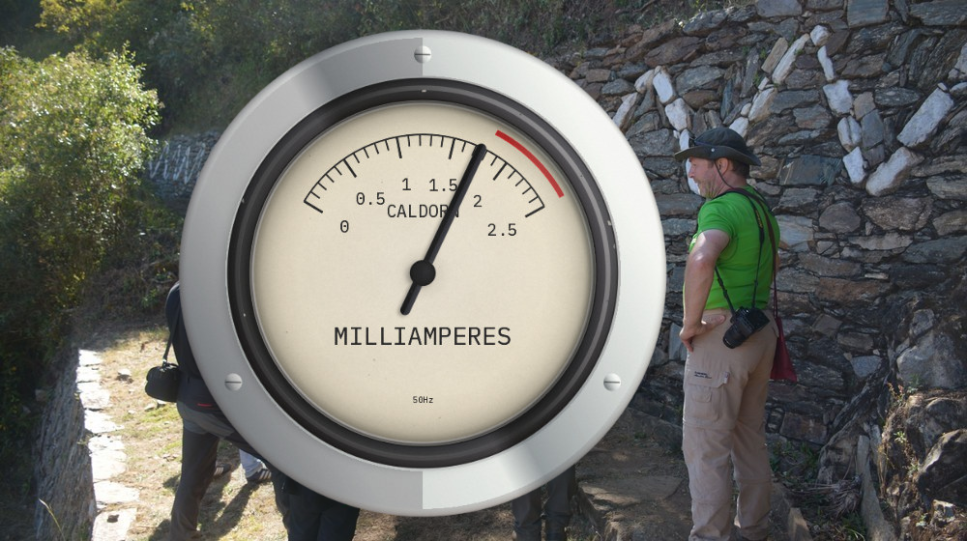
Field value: mA 1.75
